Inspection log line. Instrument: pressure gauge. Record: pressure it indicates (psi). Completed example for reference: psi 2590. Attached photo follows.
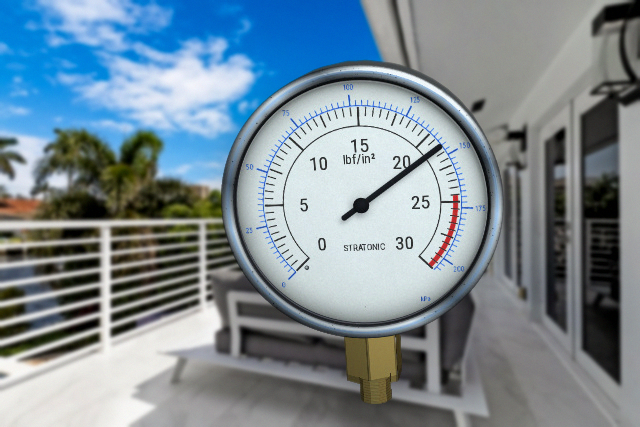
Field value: psi 21
